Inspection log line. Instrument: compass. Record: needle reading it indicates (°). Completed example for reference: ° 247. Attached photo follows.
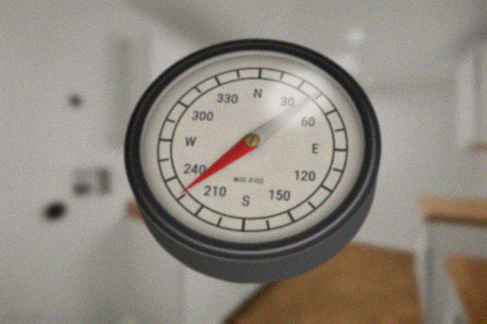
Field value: ° 225
